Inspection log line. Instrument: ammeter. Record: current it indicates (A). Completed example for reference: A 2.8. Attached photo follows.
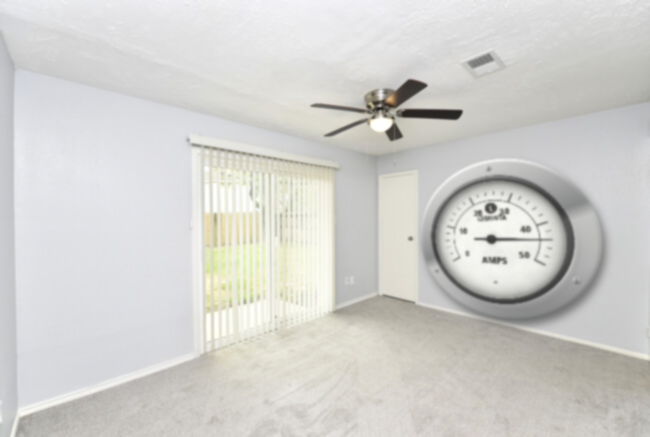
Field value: A 44
